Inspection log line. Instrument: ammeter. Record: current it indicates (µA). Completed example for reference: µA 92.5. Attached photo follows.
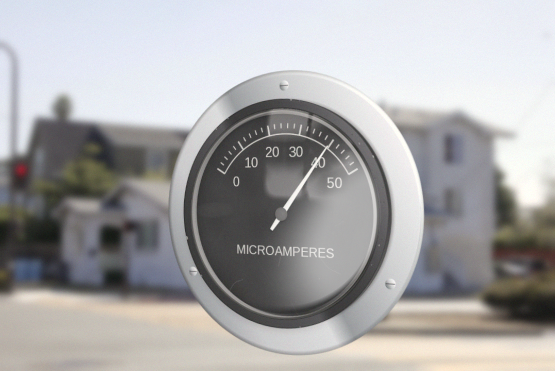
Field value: µA 40
